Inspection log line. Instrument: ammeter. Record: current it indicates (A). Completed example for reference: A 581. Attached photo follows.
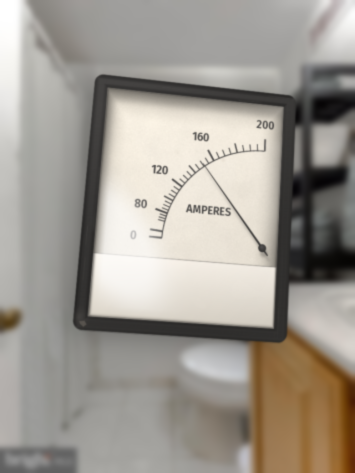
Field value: A 150
